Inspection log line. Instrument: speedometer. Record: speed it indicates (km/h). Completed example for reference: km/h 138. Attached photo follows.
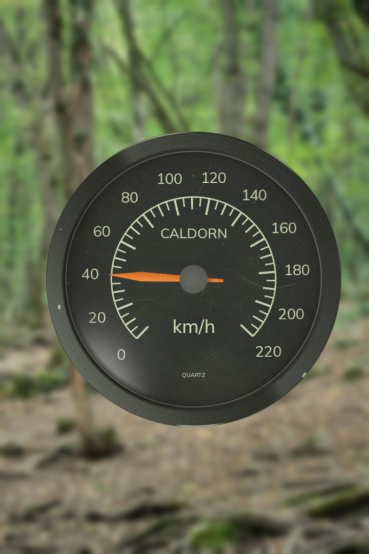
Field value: km/h 40
